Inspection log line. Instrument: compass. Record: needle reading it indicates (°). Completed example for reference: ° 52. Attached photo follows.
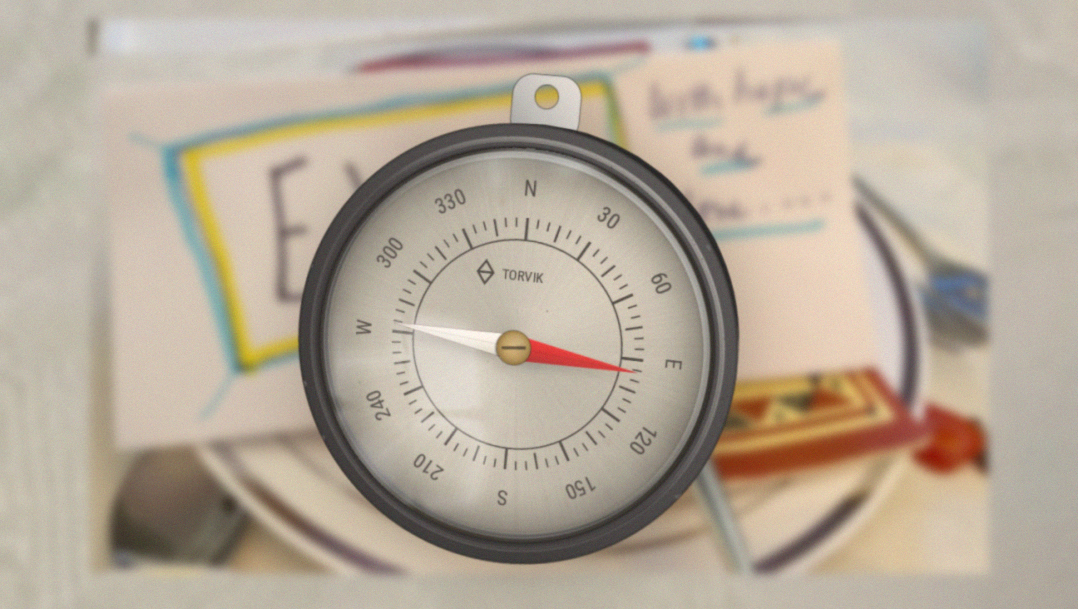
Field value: ° 95
